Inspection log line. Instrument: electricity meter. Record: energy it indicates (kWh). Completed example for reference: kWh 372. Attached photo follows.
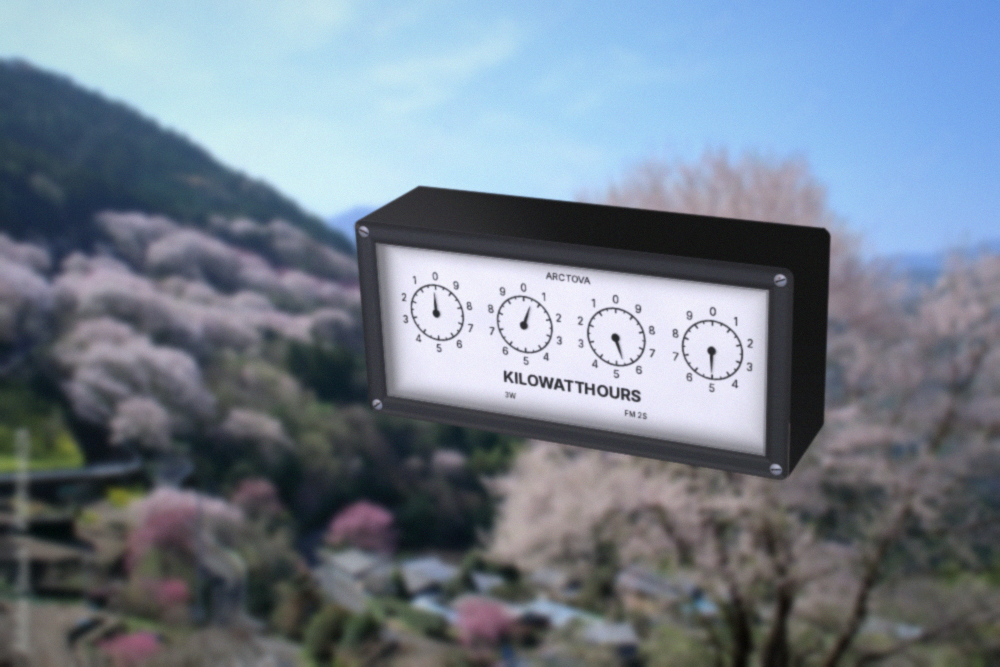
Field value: kWh 55
